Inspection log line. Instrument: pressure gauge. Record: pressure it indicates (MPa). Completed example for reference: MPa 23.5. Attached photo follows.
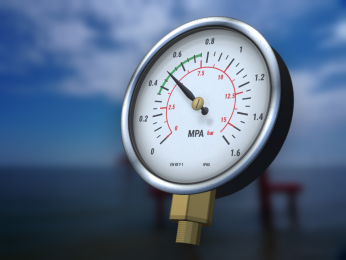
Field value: MPa 0.5
